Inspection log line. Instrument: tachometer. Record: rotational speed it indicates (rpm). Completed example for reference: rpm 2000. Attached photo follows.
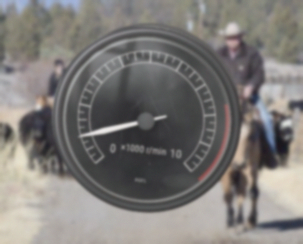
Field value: rpm 1000
